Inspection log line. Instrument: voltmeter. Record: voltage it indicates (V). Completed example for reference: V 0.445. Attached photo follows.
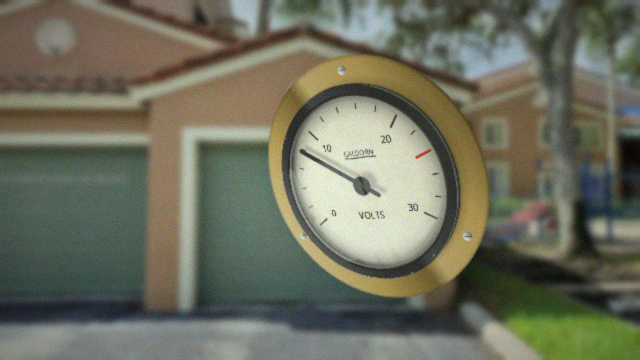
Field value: V 8
